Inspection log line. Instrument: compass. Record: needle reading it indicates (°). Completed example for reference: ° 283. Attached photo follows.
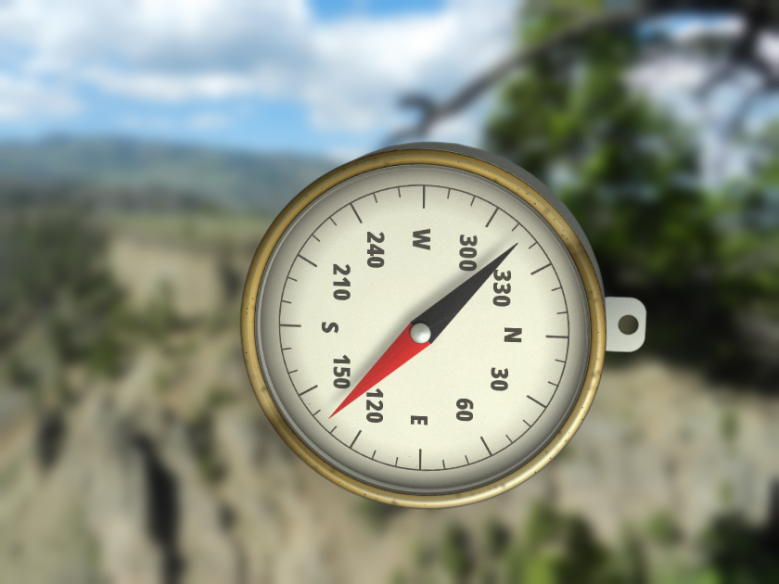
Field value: ° 135
